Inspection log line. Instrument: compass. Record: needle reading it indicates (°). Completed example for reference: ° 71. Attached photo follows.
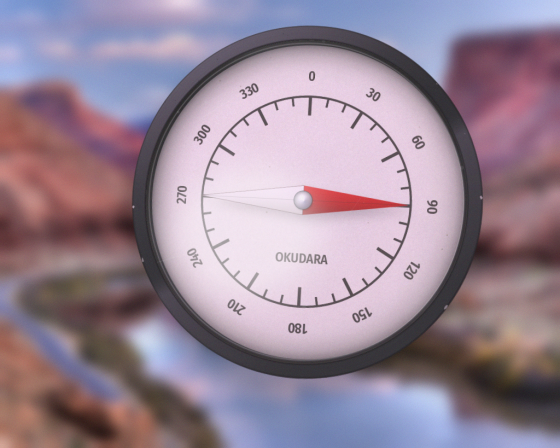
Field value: ° 90
